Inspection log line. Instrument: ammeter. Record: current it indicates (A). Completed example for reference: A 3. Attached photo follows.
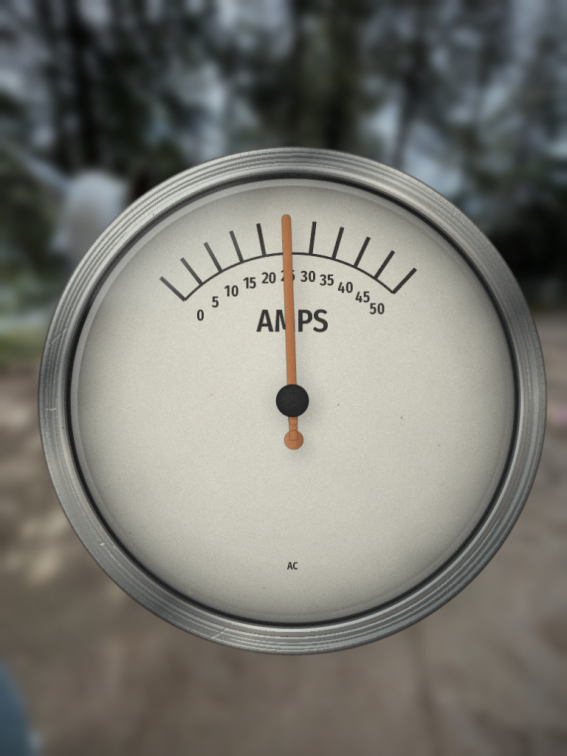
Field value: A 25
